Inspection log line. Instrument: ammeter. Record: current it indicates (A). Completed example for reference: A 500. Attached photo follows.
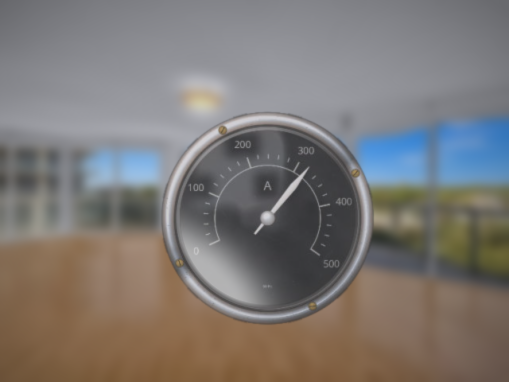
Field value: A 320
